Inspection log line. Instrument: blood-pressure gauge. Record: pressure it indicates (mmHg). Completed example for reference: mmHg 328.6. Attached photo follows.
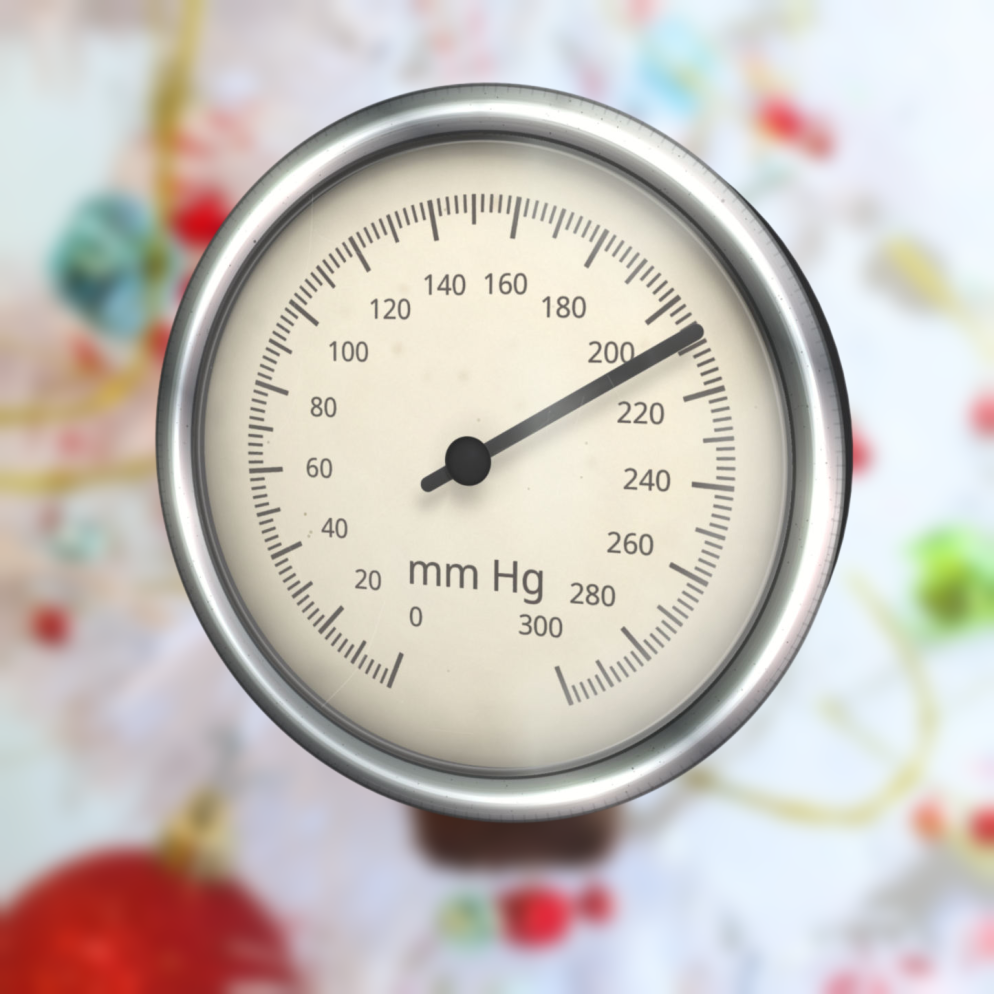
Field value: mmHg 208
